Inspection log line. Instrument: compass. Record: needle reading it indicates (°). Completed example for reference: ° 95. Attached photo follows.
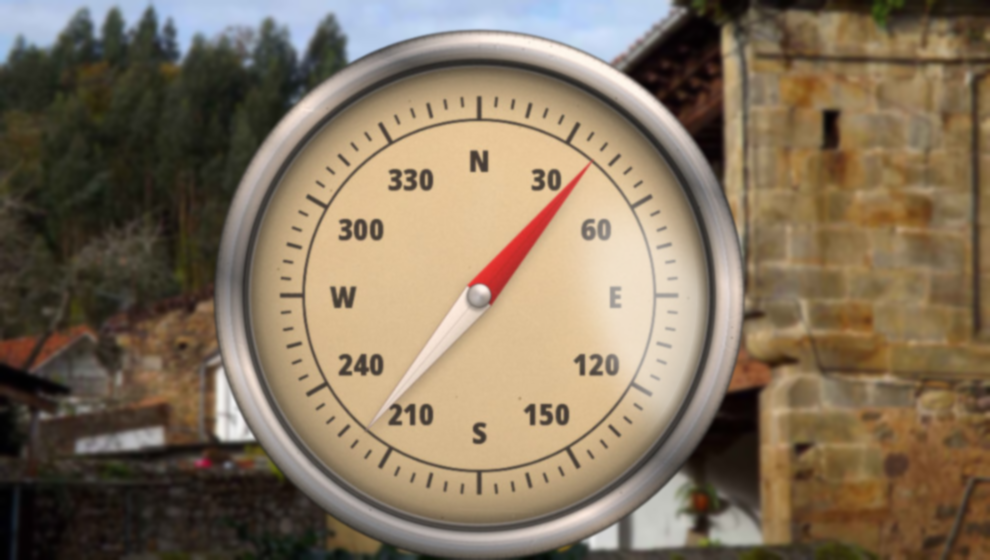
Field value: ° 40
